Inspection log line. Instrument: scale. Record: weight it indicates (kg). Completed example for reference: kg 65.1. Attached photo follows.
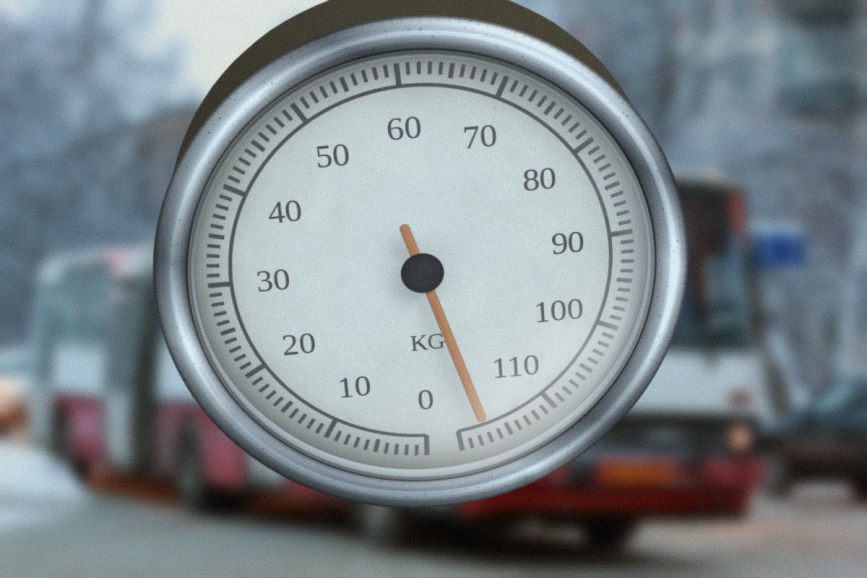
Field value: kg 117
